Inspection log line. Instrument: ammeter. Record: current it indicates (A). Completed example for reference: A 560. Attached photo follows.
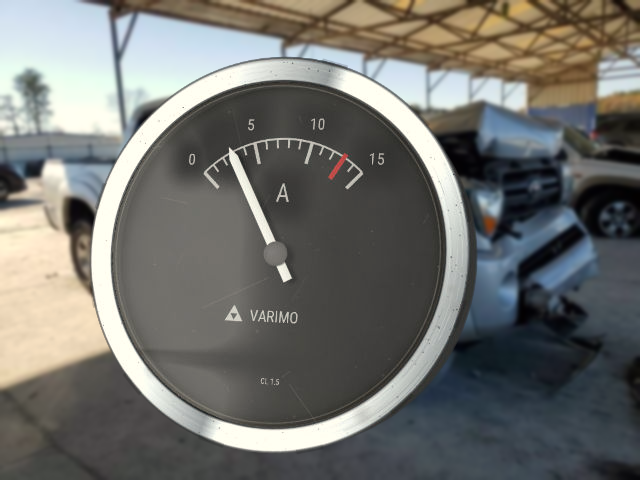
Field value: A 3
